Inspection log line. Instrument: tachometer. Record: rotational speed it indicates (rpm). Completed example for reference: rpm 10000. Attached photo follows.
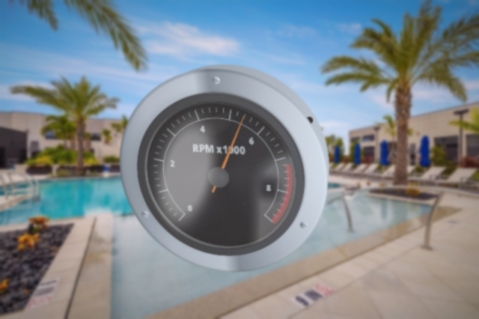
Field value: rpm 5400
